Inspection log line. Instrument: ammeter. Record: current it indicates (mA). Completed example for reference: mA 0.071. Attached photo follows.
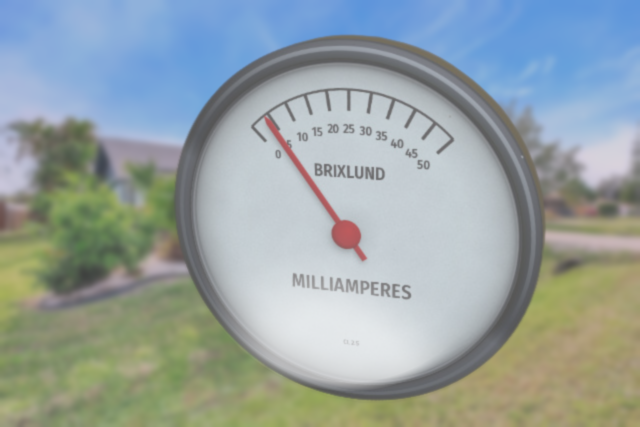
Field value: mA 5
